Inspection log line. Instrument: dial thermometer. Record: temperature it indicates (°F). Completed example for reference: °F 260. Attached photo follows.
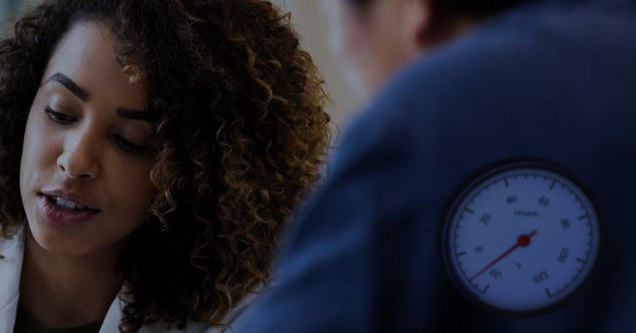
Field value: °F -12
